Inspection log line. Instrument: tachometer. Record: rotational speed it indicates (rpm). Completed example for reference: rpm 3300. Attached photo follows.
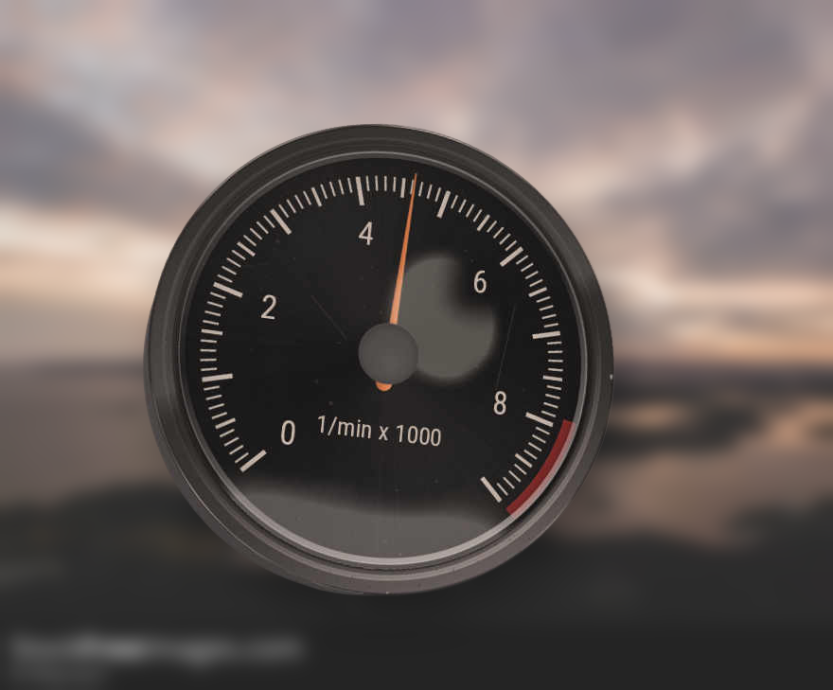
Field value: rpm 4600
